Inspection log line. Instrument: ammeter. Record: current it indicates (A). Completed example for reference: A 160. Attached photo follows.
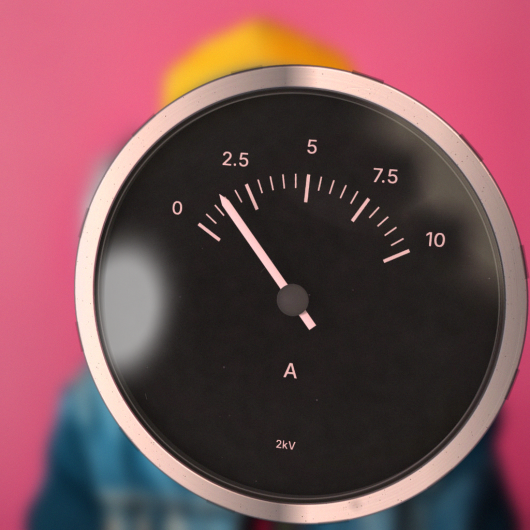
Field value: A 1.5
